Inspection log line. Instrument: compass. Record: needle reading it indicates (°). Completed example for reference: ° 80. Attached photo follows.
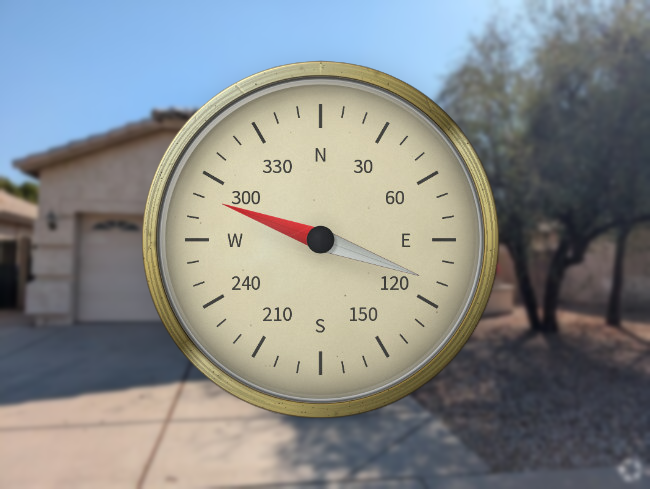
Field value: ° 290
